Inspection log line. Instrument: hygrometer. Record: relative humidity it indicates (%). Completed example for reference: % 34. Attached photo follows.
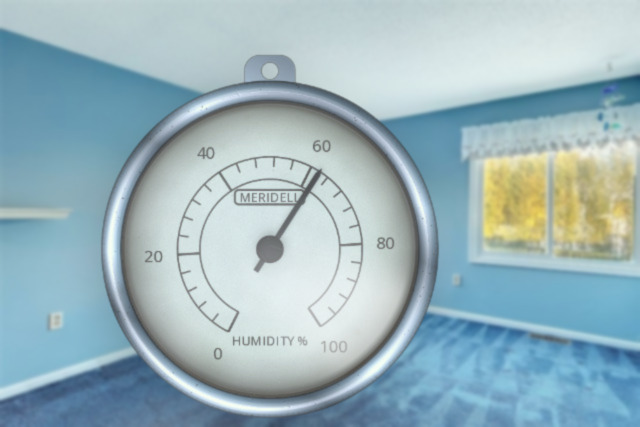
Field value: % 62
